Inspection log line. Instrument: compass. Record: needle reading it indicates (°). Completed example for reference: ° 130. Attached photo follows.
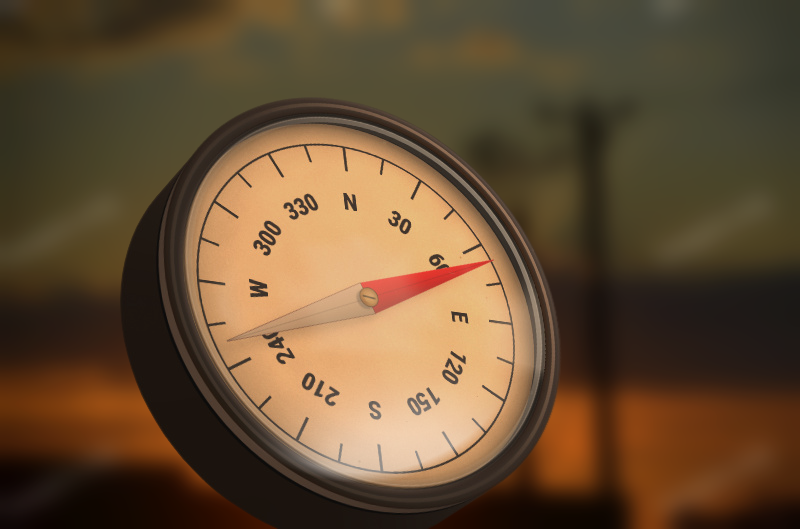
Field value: ° 67.5
